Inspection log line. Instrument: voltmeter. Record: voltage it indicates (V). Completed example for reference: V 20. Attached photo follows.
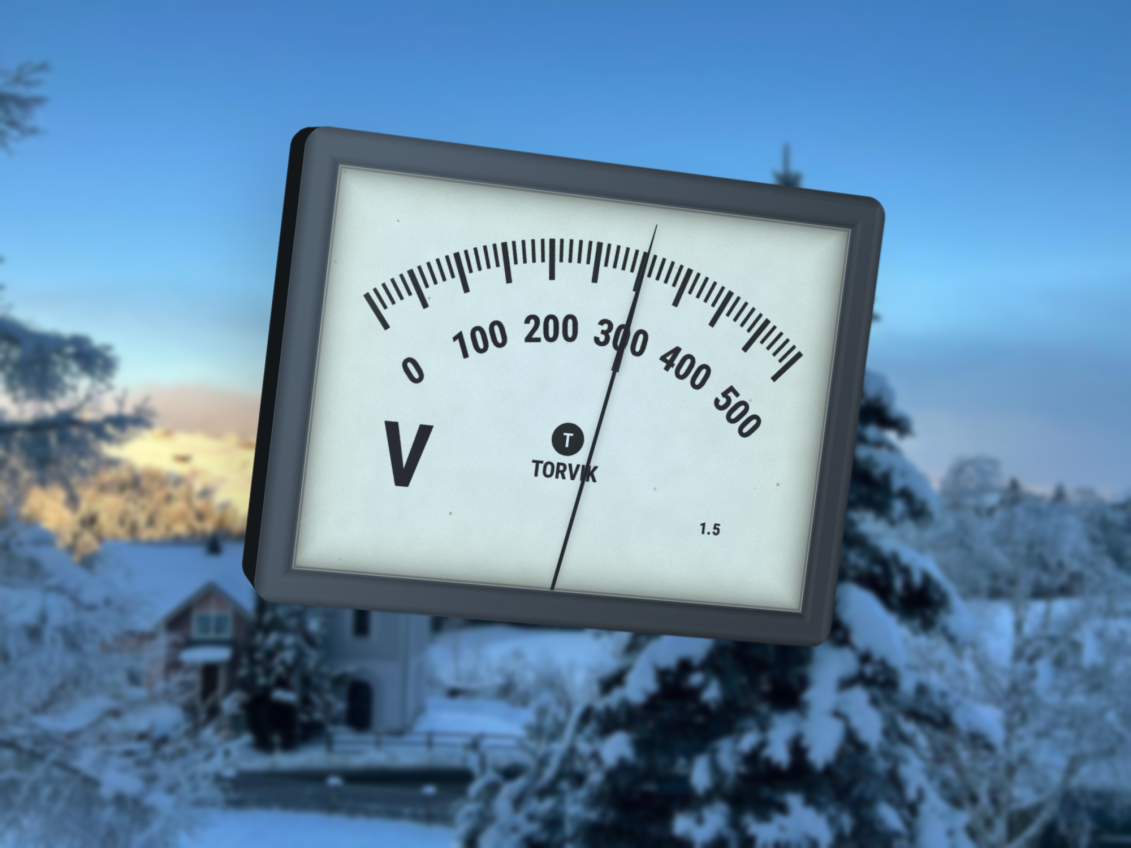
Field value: V 300
